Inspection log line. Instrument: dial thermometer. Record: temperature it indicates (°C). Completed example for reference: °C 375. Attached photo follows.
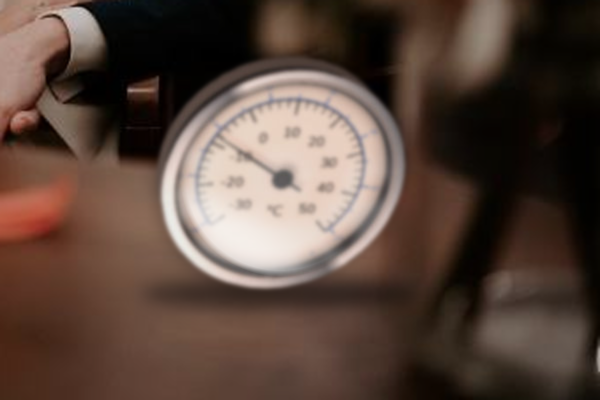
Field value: °C -8
